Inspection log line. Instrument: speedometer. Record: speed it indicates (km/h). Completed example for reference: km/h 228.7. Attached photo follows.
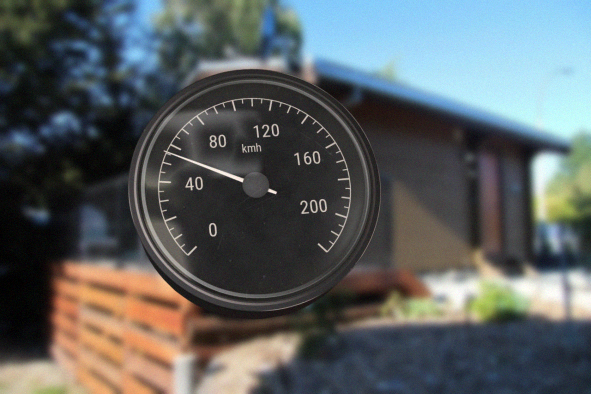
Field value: km/h 55
